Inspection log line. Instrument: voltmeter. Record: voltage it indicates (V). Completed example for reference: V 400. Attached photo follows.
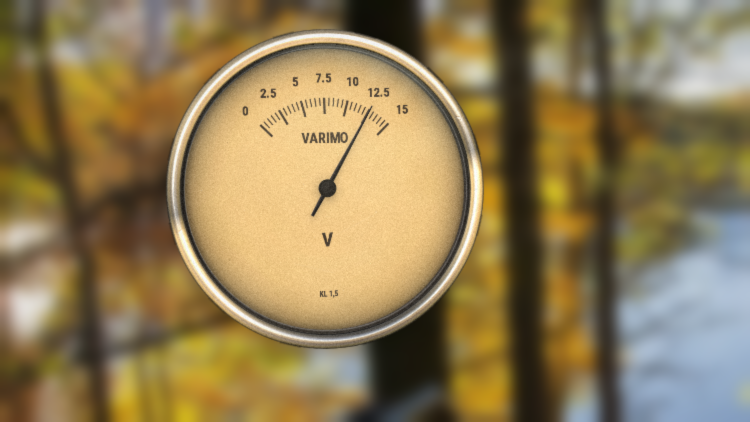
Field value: V 12.5
